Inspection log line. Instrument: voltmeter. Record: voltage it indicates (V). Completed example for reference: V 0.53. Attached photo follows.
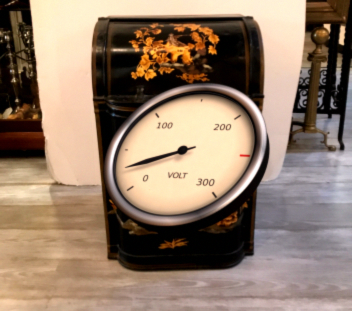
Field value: V 25
